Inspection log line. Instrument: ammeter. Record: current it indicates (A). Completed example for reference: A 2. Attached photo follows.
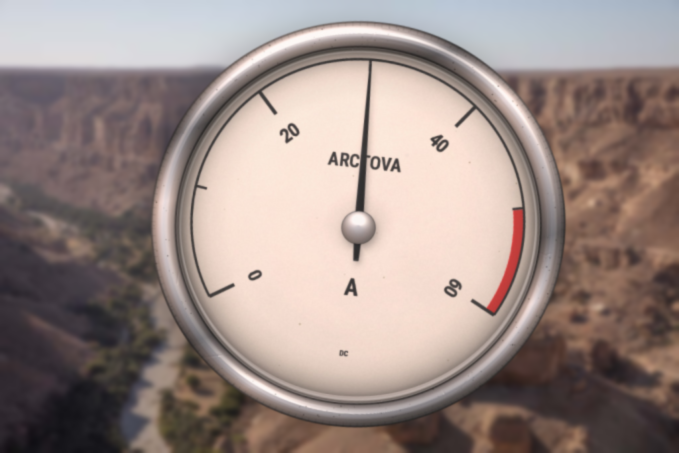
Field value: A 30
